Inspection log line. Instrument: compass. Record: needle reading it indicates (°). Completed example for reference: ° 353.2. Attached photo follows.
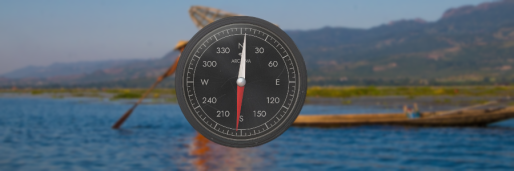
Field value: ° 185
